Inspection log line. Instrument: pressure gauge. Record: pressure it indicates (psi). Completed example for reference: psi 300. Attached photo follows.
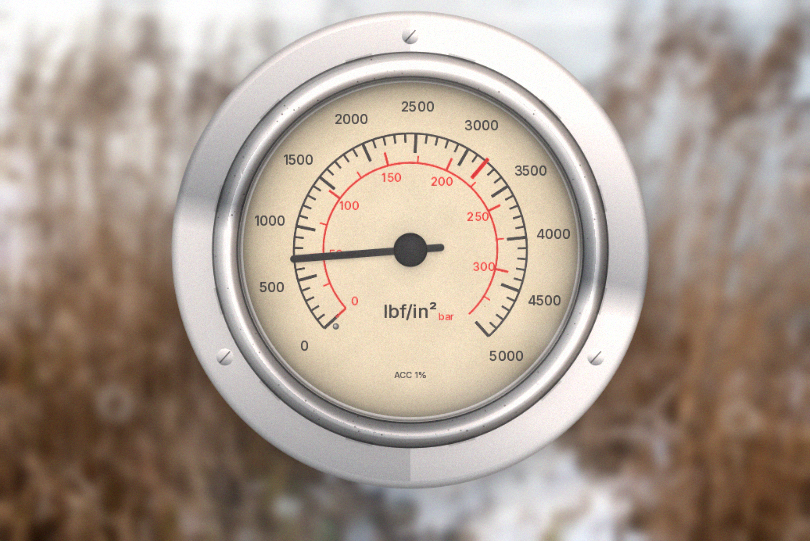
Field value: psi 700
